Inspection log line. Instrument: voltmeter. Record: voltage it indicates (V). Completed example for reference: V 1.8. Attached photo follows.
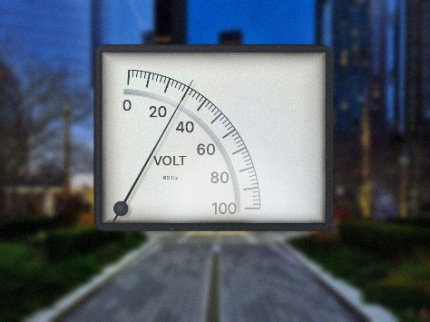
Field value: V 30
